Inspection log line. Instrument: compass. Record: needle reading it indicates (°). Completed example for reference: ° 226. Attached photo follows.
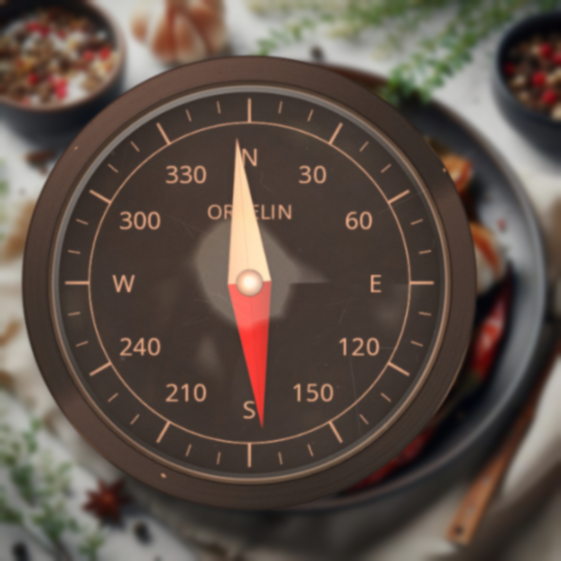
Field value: ° 175
